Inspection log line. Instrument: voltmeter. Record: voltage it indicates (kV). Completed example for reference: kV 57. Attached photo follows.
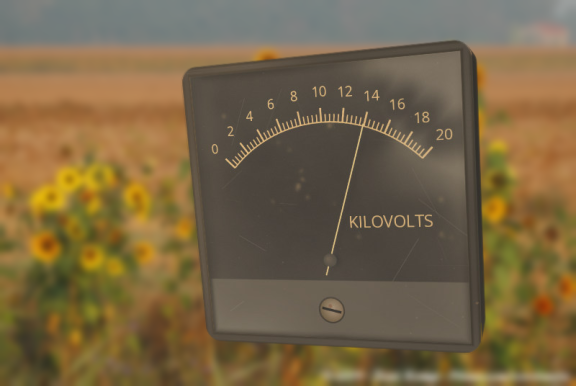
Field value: kV 14
